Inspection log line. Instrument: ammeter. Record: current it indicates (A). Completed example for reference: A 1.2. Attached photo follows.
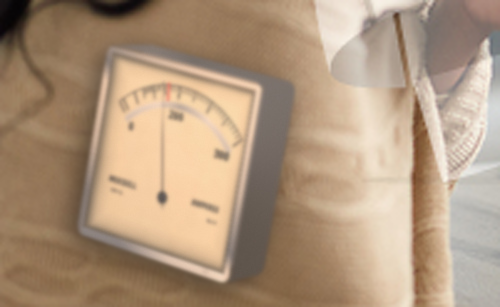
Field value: A 175
